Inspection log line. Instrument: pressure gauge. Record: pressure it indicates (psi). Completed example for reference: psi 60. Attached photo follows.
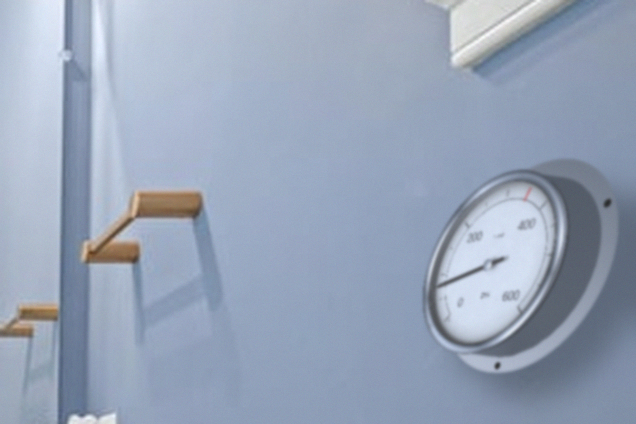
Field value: psi 75
